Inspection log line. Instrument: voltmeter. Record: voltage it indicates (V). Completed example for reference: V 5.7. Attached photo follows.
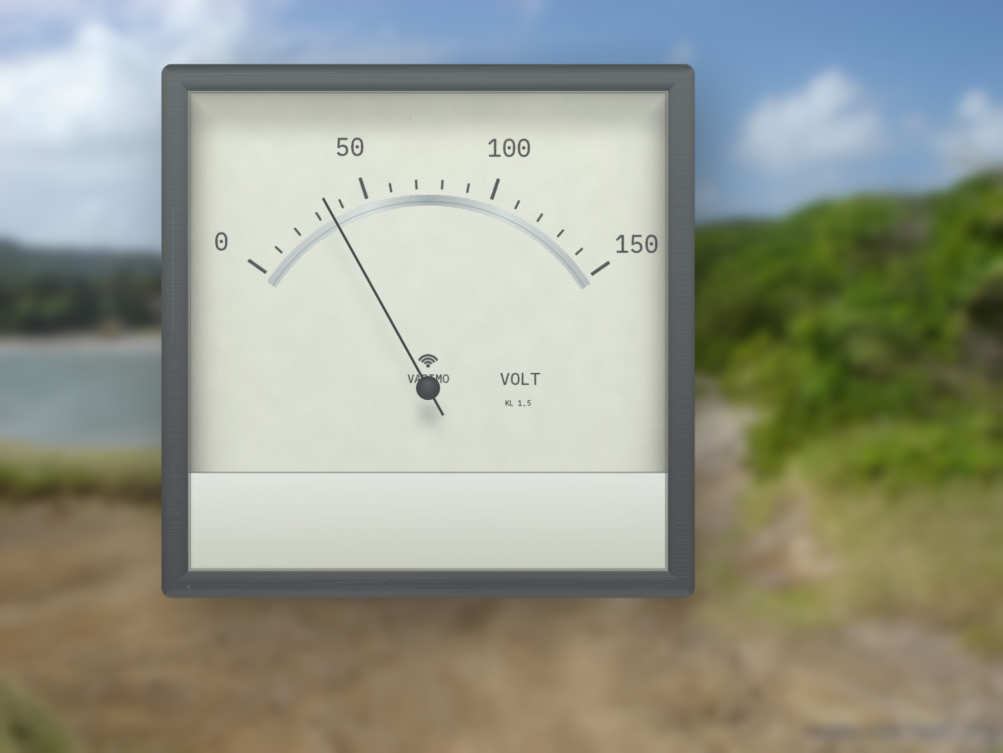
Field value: V 35
